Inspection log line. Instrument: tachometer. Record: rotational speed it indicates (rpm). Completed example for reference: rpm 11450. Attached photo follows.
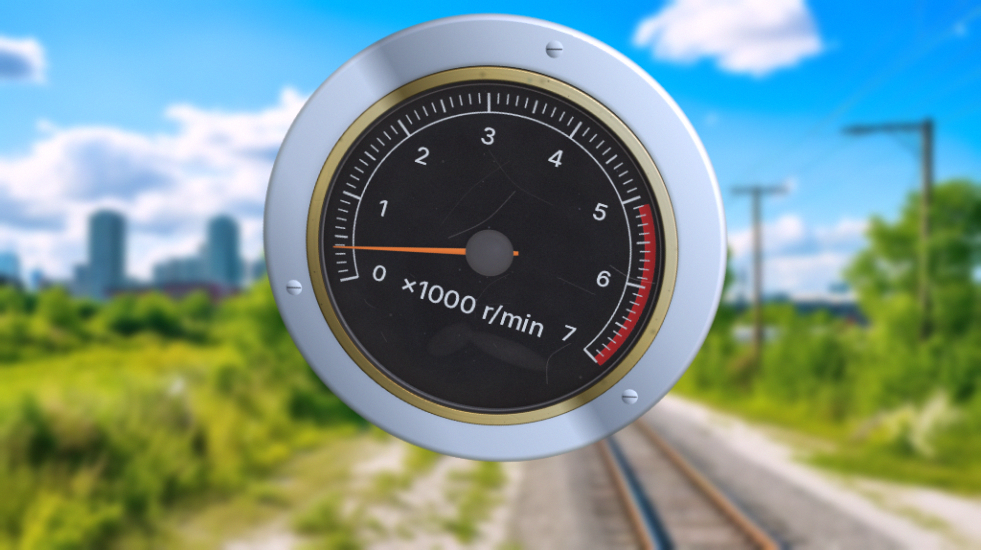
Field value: rpm 400
